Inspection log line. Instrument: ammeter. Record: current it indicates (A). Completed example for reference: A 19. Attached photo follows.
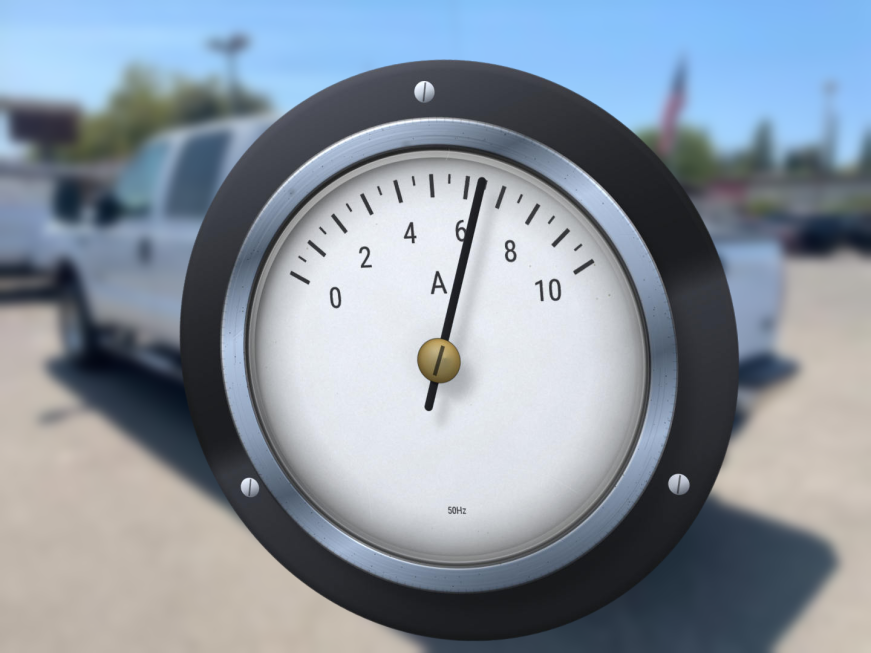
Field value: A 6.5
